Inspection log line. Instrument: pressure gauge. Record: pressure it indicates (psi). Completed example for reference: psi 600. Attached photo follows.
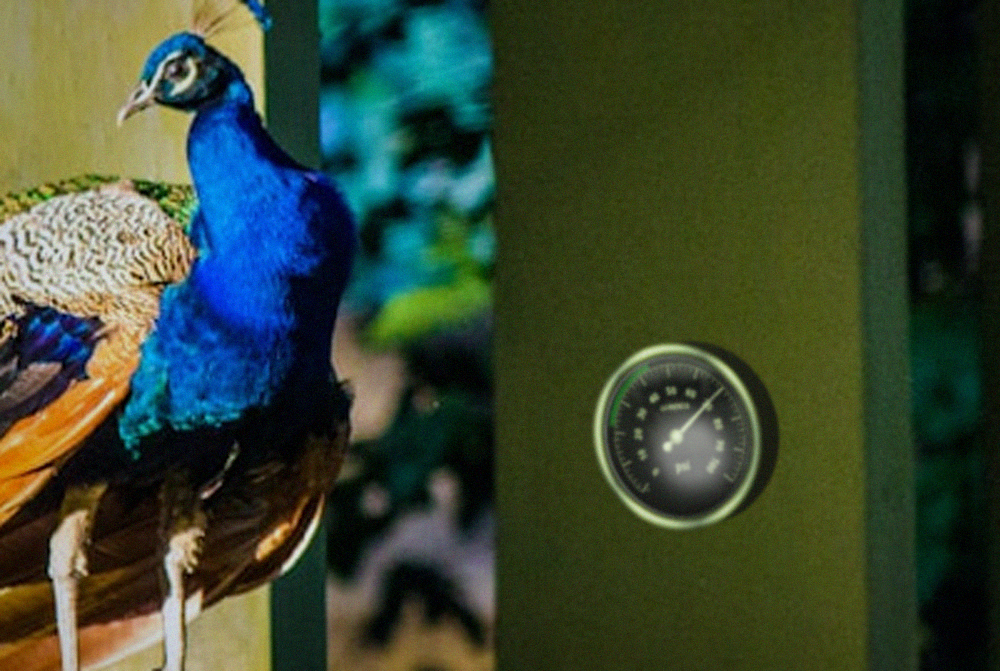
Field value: psi 70
